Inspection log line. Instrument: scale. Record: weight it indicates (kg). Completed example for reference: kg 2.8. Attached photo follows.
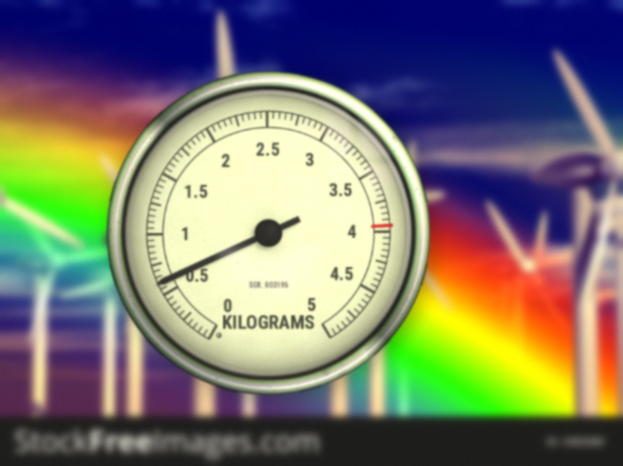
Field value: kg 0.6
